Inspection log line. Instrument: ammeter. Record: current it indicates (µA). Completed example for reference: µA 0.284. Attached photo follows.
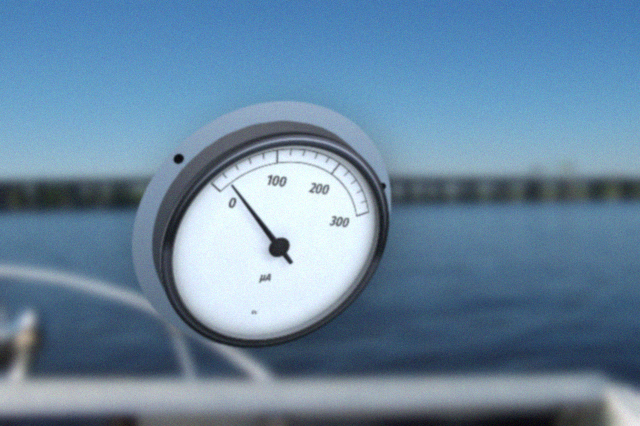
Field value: µA 20
